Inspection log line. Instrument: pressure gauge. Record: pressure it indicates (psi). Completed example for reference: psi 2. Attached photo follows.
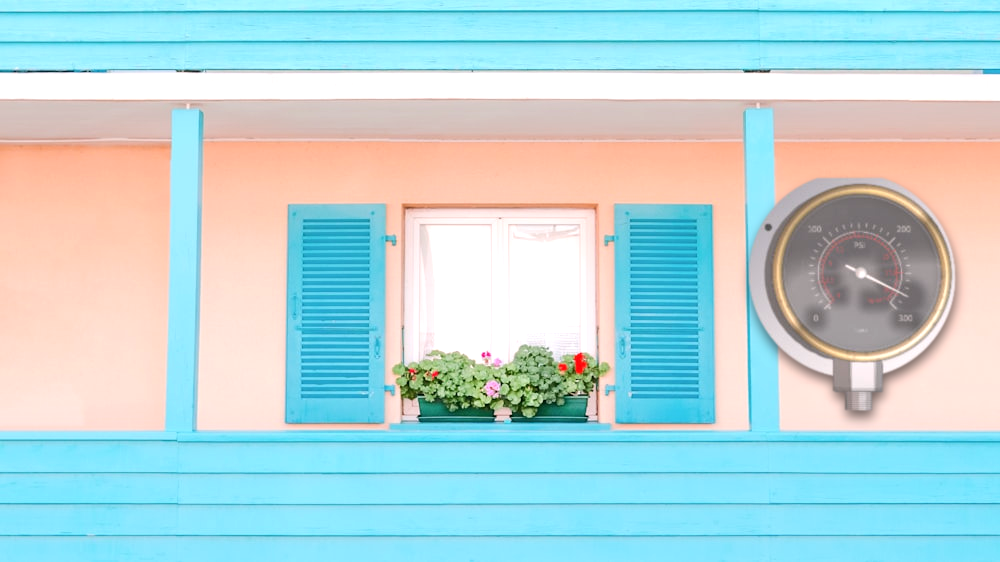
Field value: psi 280
